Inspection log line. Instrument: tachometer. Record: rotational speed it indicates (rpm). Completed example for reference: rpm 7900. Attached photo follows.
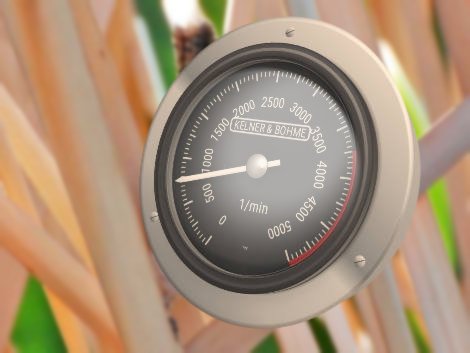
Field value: rpm 750
